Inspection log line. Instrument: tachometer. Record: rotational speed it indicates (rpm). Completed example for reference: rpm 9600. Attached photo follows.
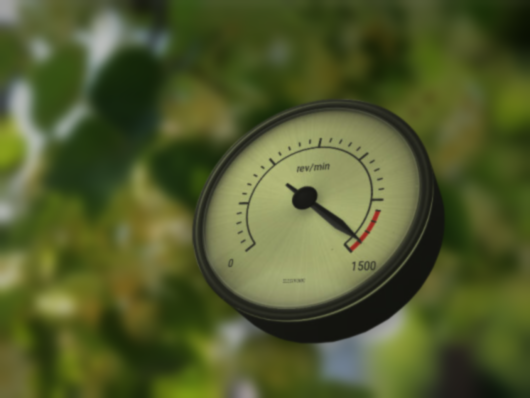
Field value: rpm 1450
